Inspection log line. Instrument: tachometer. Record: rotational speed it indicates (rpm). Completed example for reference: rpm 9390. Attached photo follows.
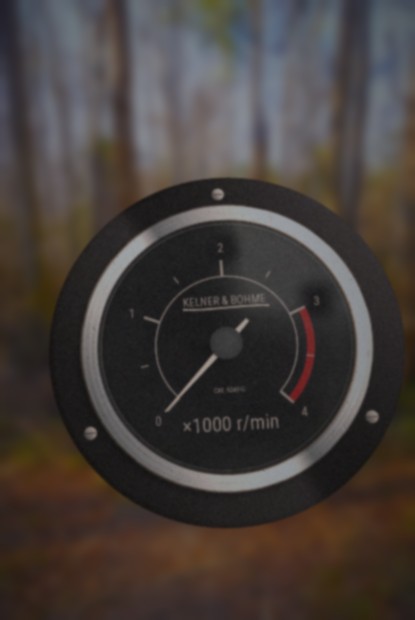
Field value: rpm 0
